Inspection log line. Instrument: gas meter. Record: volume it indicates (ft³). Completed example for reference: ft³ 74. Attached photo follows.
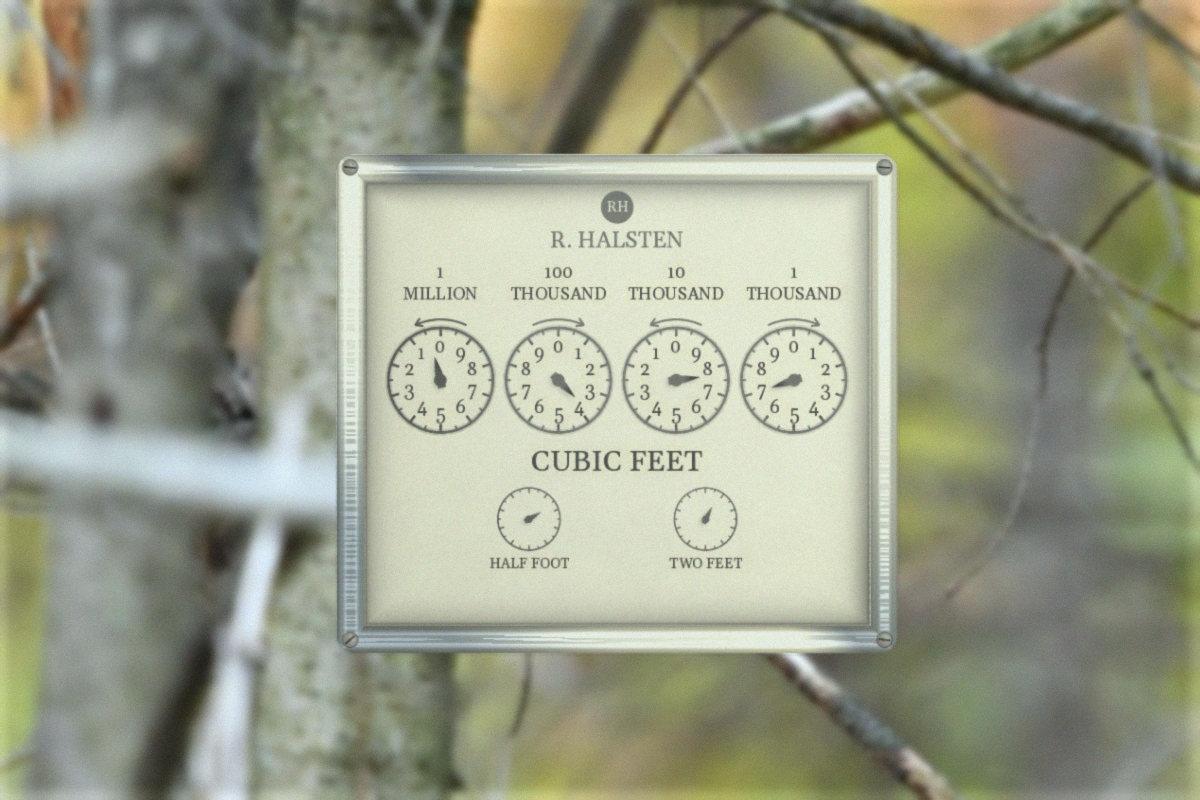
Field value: ft³ 37700
